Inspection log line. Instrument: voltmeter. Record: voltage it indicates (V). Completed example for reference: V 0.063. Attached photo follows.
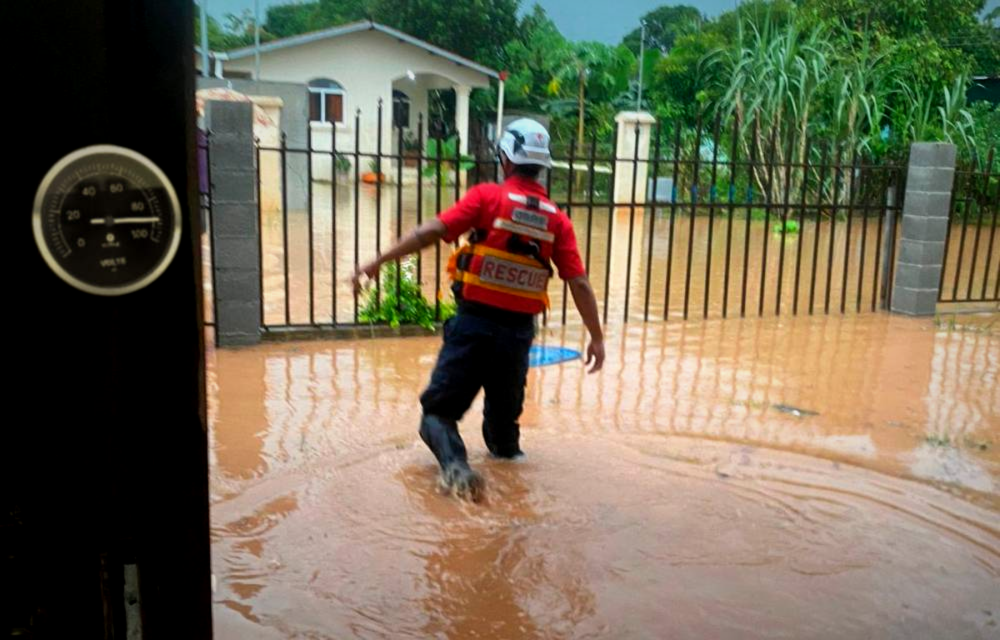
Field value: V 90
